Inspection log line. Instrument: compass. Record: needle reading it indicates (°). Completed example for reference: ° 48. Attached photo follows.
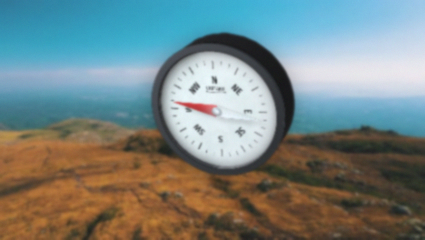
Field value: ° 280
